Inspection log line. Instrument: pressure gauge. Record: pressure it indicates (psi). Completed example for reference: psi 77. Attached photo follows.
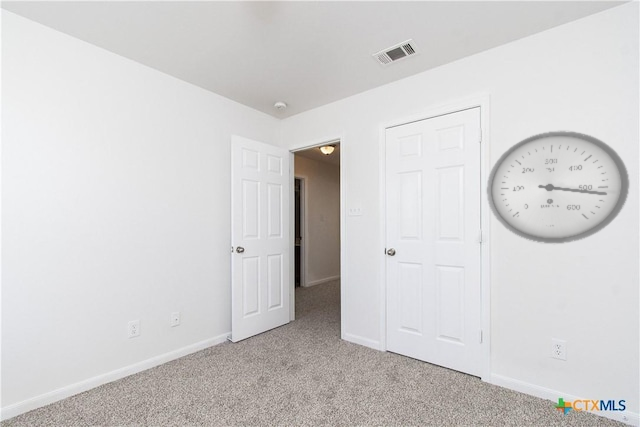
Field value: psi 520
